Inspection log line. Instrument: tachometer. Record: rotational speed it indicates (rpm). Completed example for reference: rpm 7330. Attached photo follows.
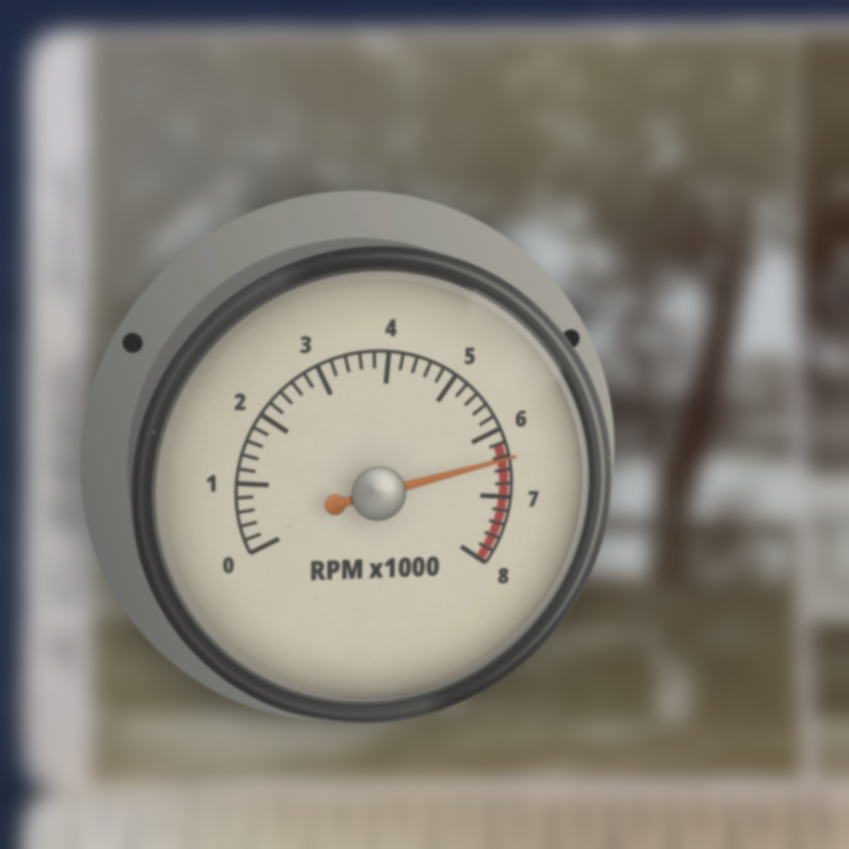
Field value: rpm 6400
